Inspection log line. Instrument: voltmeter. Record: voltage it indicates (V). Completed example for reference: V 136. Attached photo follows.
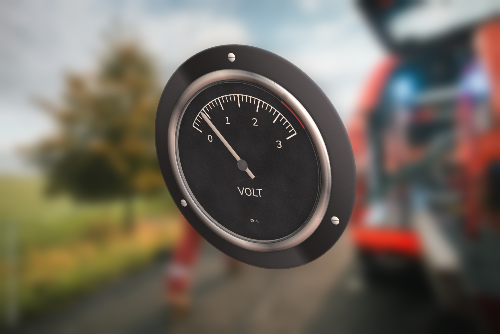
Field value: V 0.5
